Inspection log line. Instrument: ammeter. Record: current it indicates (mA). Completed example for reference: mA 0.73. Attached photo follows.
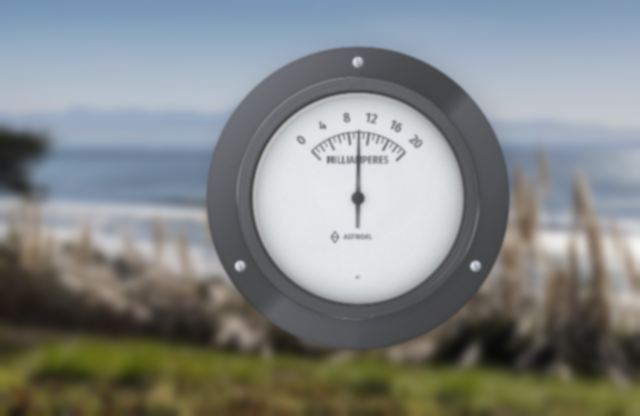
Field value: mA 10
